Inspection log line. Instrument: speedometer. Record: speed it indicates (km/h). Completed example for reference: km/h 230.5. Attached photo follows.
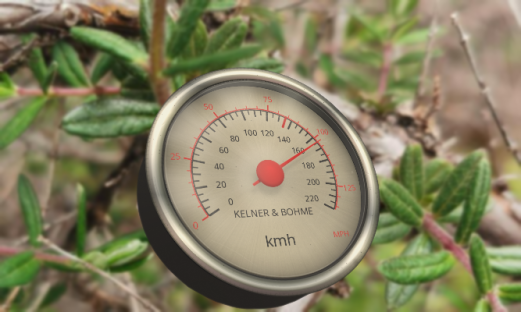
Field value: km/h 165
